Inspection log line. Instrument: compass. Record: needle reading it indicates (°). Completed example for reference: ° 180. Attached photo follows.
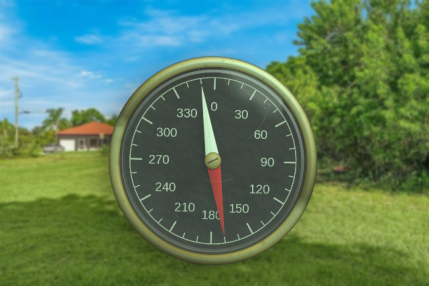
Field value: ° 170
